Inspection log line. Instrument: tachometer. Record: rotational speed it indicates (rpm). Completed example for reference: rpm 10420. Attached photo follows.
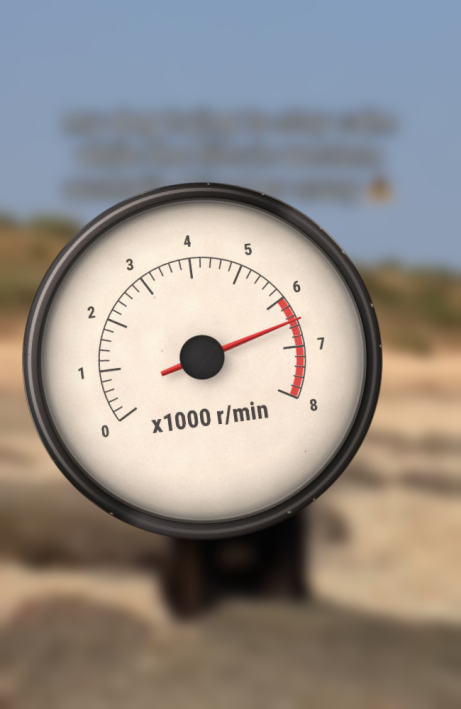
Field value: rpm 6500
